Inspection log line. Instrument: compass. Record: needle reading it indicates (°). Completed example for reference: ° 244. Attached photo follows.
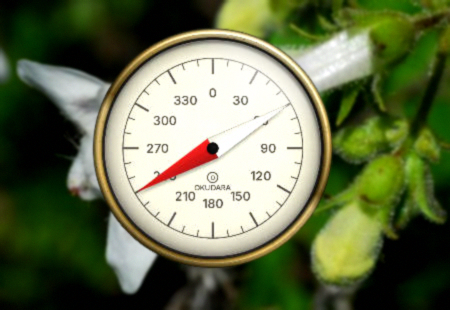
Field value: ° 240
